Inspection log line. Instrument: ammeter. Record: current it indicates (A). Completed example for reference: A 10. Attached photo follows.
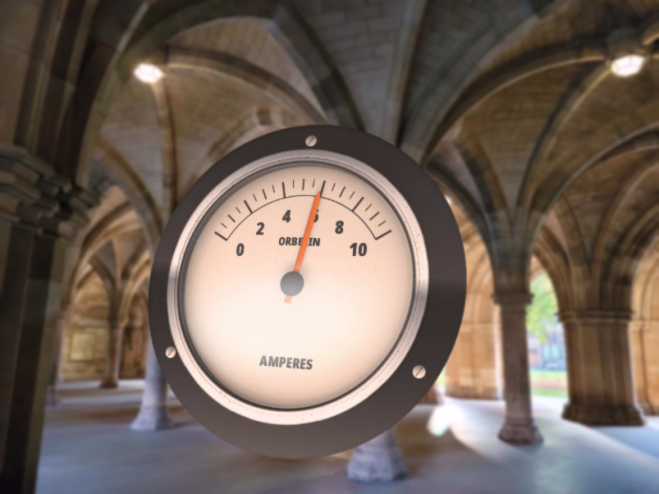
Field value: A 6
